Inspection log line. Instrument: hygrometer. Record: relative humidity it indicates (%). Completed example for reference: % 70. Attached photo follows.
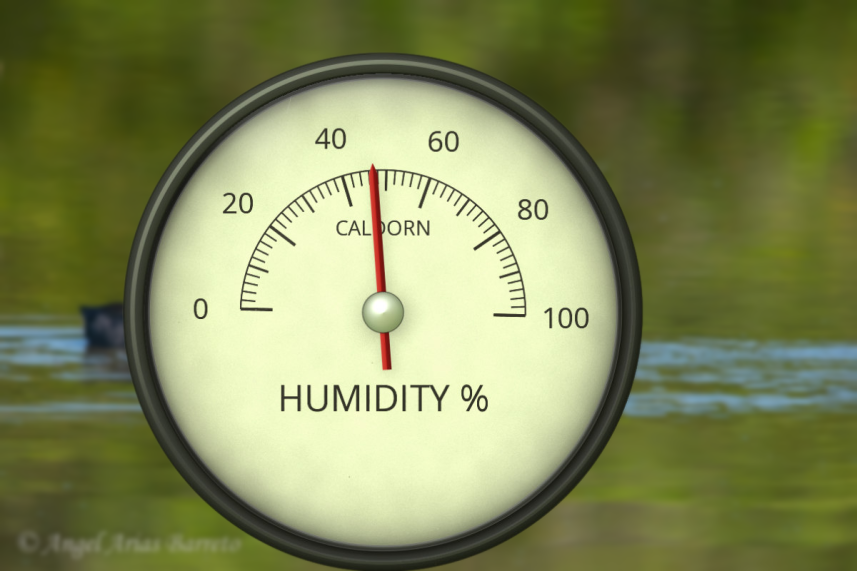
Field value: % 47
